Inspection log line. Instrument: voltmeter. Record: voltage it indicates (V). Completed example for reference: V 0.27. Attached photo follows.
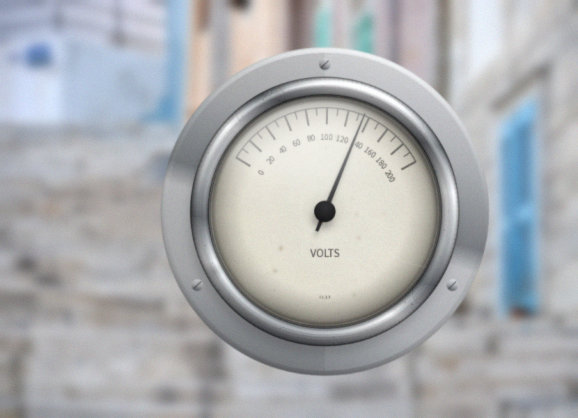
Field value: V 135
